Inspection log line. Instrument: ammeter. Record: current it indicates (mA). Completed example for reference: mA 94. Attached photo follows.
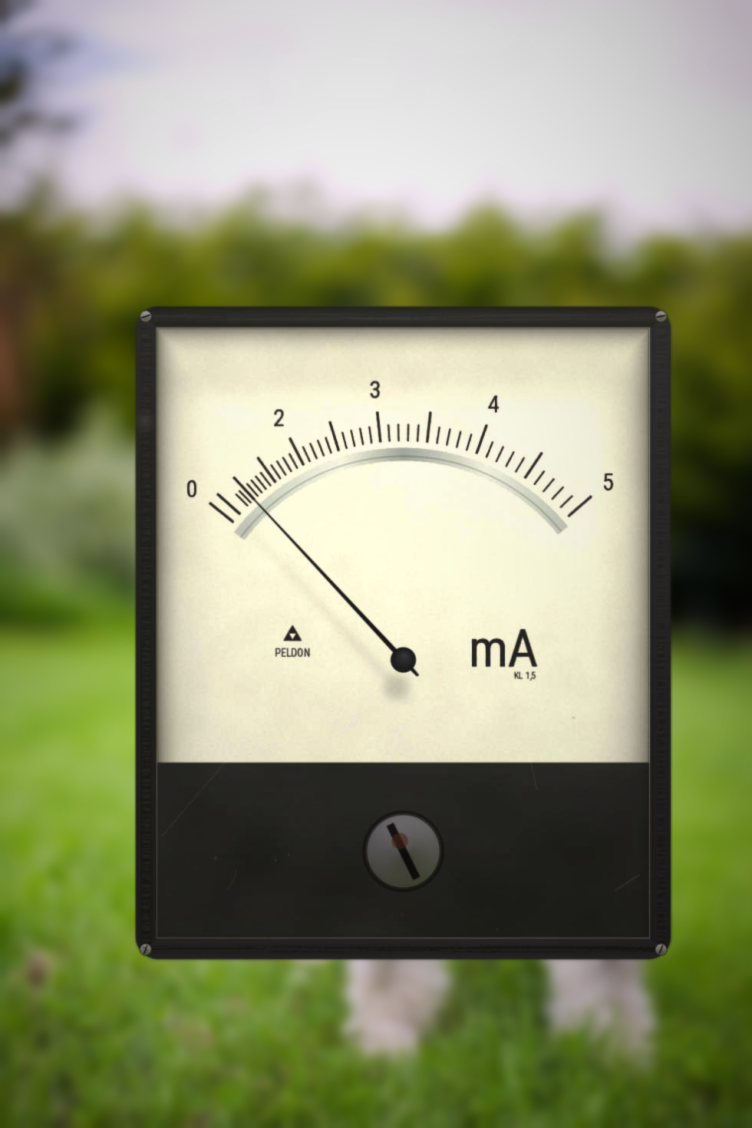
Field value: mA 1
